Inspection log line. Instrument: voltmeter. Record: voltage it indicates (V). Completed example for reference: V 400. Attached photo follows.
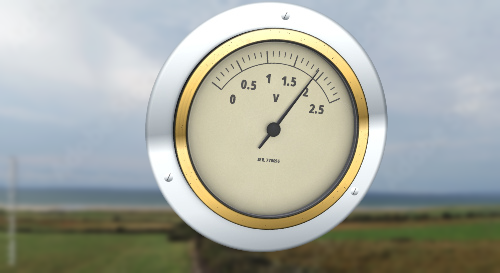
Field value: V 1.9
